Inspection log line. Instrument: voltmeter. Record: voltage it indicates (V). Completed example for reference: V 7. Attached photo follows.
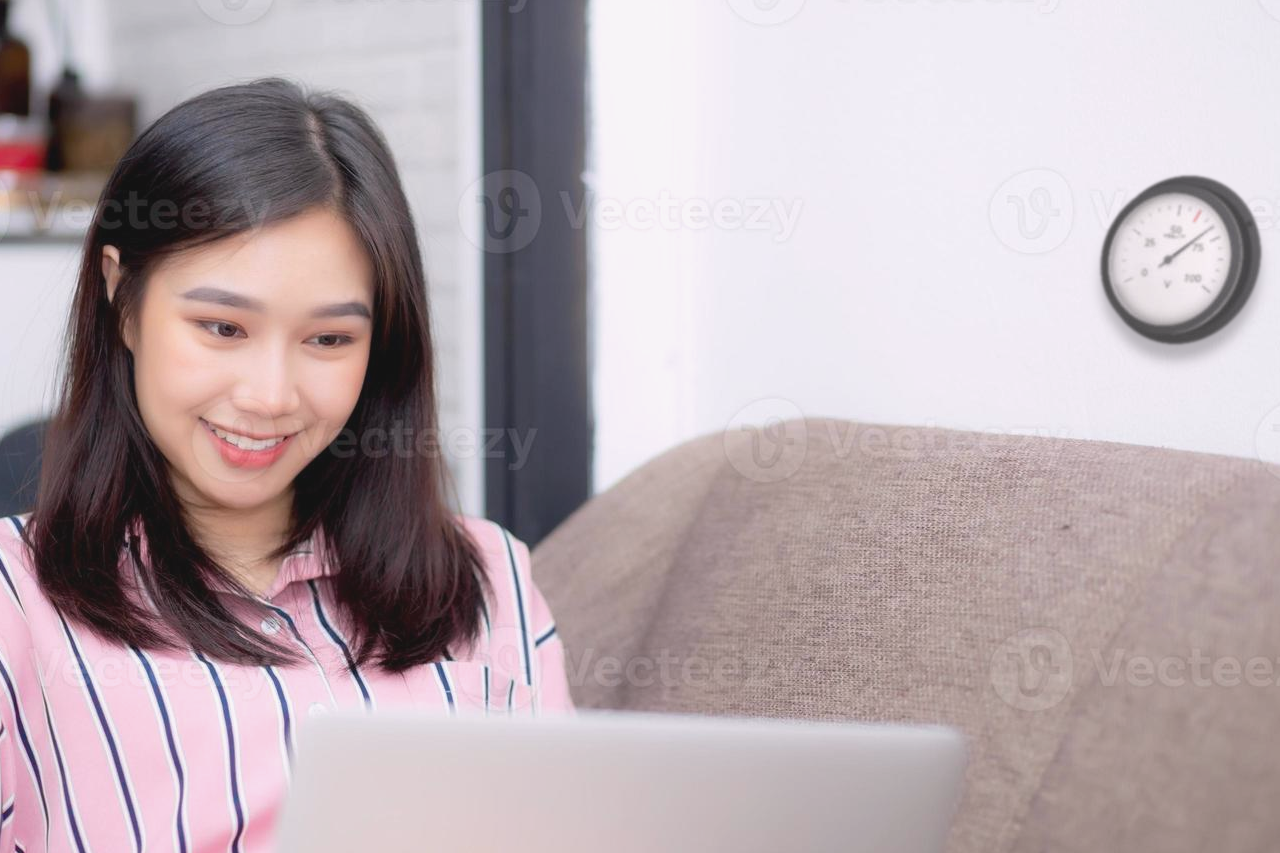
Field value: V 70
